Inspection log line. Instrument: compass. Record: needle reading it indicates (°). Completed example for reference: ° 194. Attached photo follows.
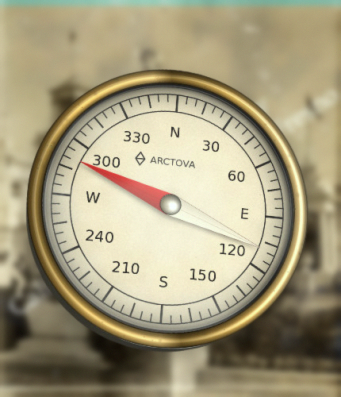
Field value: ° 290
